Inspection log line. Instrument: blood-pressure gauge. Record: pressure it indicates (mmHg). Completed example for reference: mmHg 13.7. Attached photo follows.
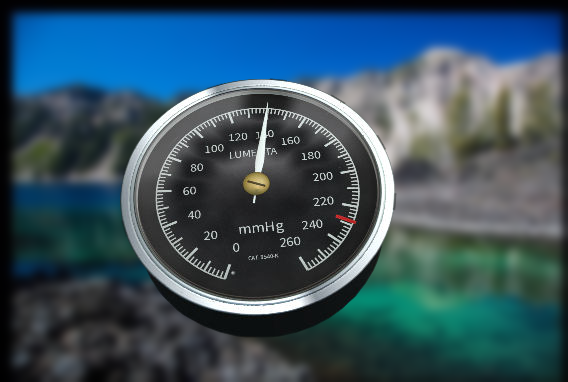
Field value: mmHg 140
